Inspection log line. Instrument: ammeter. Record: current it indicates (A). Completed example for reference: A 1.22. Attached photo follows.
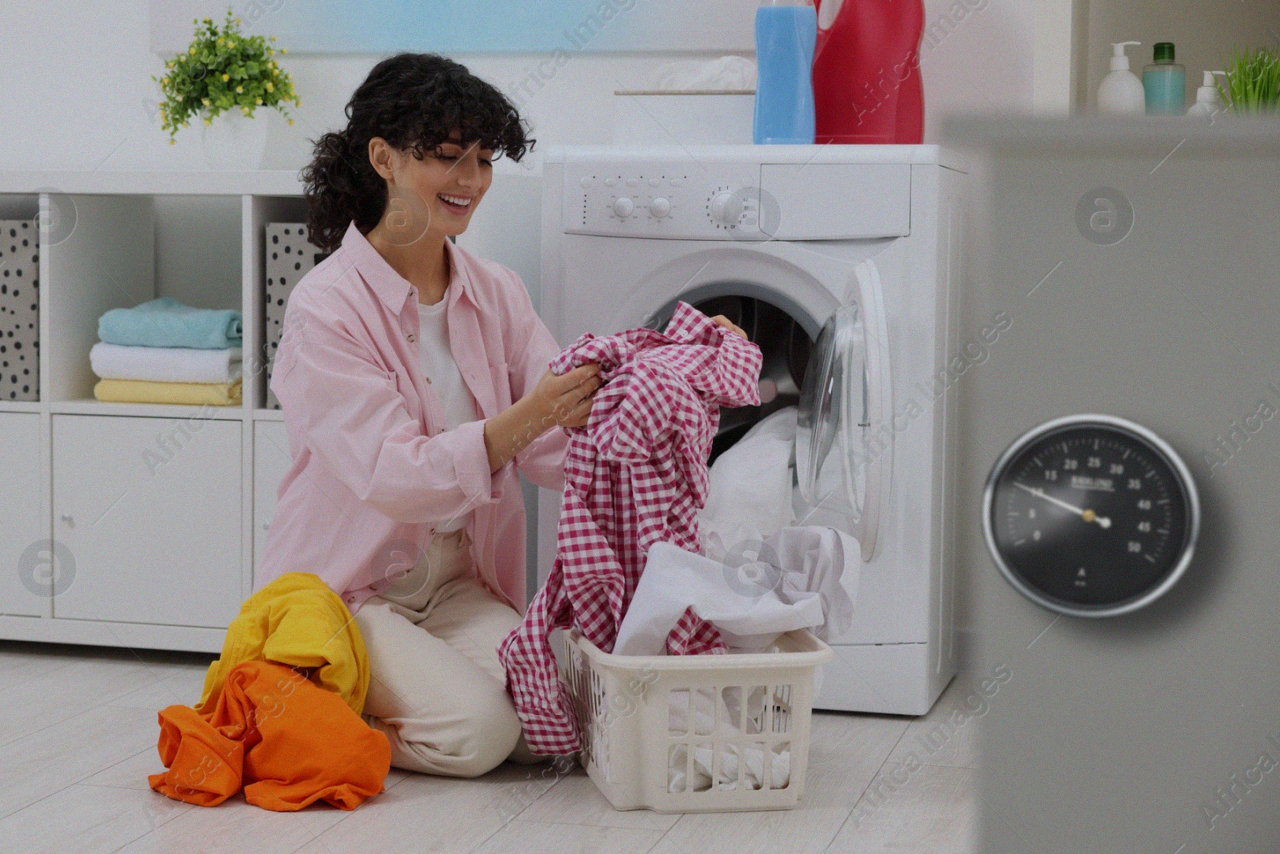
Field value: A 10
